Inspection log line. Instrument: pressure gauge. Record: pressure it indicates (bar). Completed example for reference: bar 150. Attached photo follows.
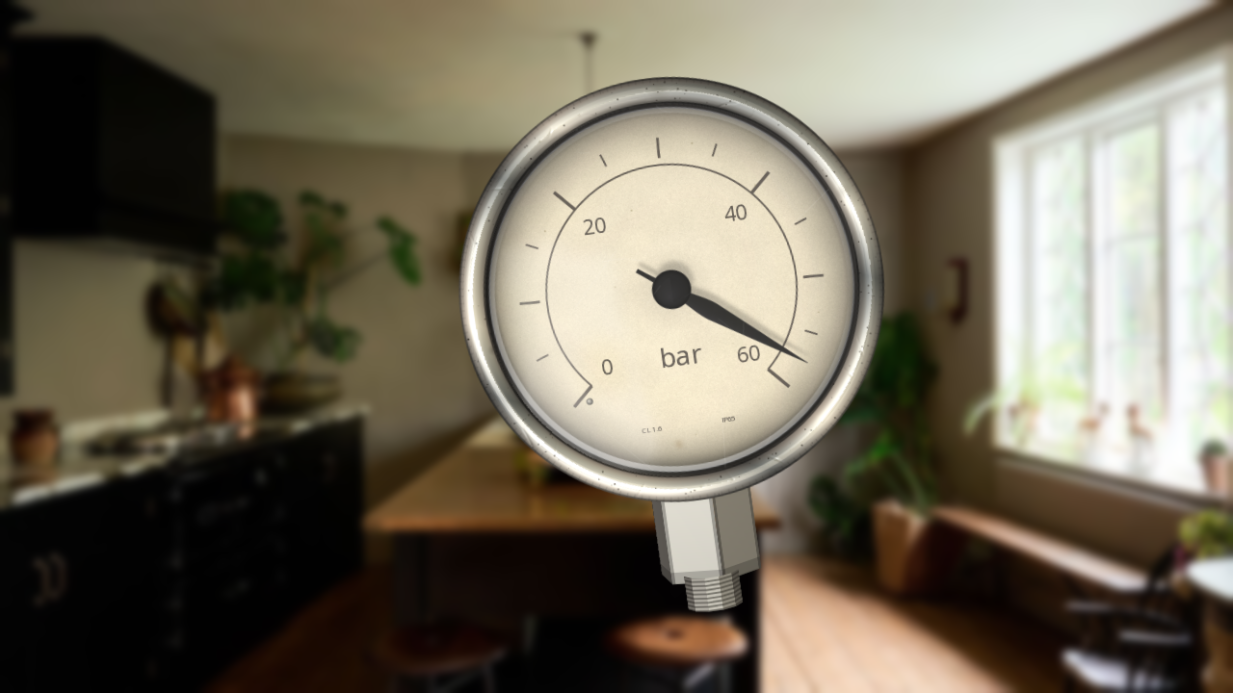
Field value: bar 57.5
